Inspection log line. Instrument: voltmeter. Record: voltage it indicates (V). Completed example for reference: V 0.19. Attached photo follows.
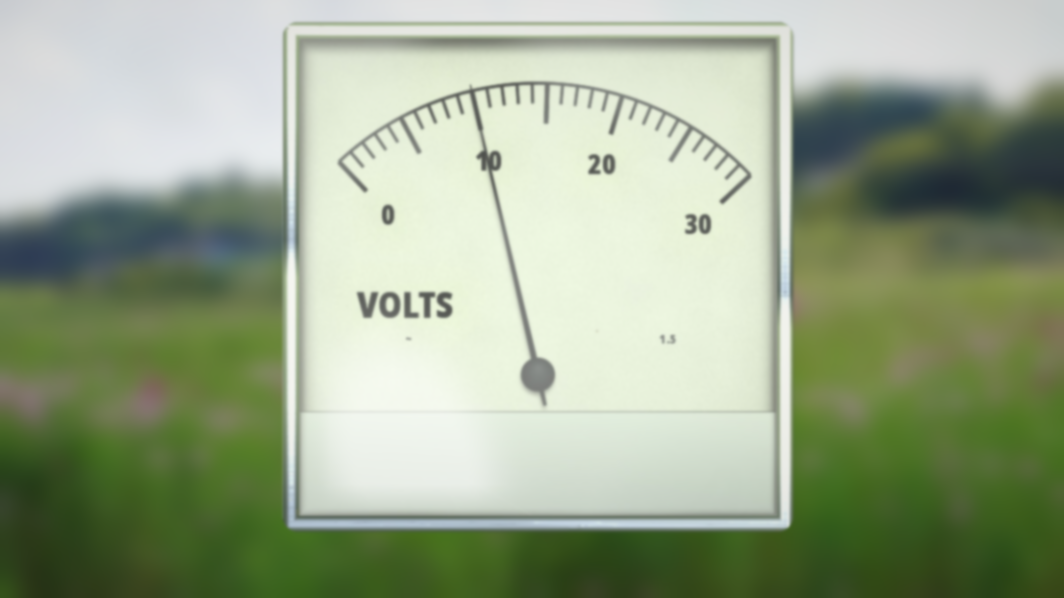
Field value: V 10
